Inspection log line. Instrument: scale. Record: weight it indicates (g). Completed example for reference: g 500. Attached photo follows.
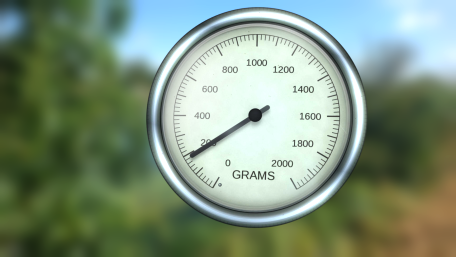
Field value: g 180
